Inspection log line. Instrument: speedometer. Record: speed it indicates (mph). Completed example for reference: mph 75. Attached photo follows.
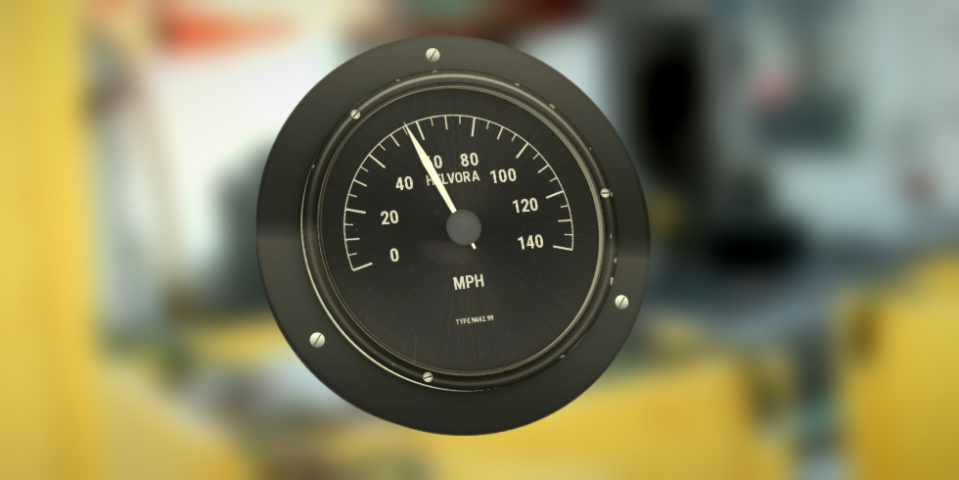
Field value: mph 55
